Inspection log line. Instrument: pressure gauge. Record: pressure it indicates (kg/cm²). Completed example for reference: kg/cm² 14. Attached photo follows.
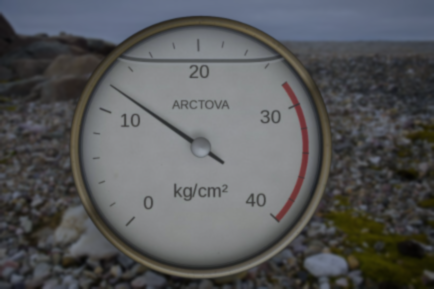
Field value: kg/cm² 12
